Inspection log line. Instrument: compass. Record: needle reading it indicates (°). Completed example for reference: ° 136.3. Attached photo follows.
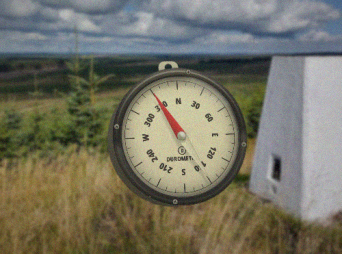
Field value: ° 330
